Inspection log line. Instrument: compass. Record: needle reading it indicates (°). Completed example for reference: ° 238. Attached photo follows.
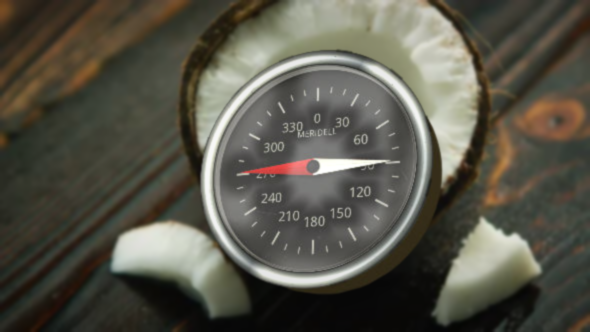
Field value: ° 270
